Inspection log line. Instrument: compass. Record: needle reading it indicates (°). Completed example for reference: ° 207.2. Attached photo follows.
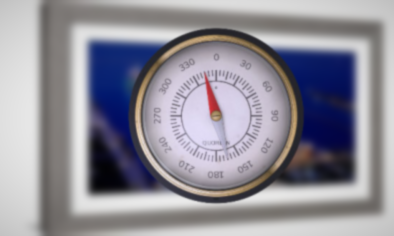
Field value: ° 345
